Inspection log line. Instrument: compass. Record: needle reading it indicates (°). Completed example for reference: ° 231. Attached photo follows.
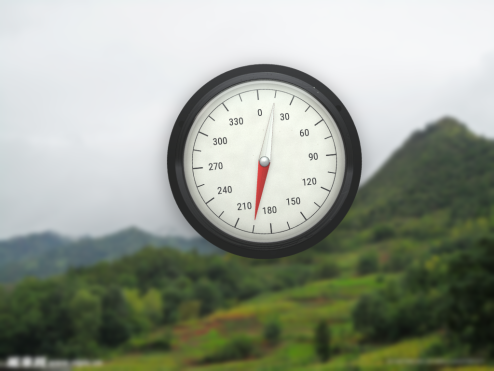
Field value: ° 195
